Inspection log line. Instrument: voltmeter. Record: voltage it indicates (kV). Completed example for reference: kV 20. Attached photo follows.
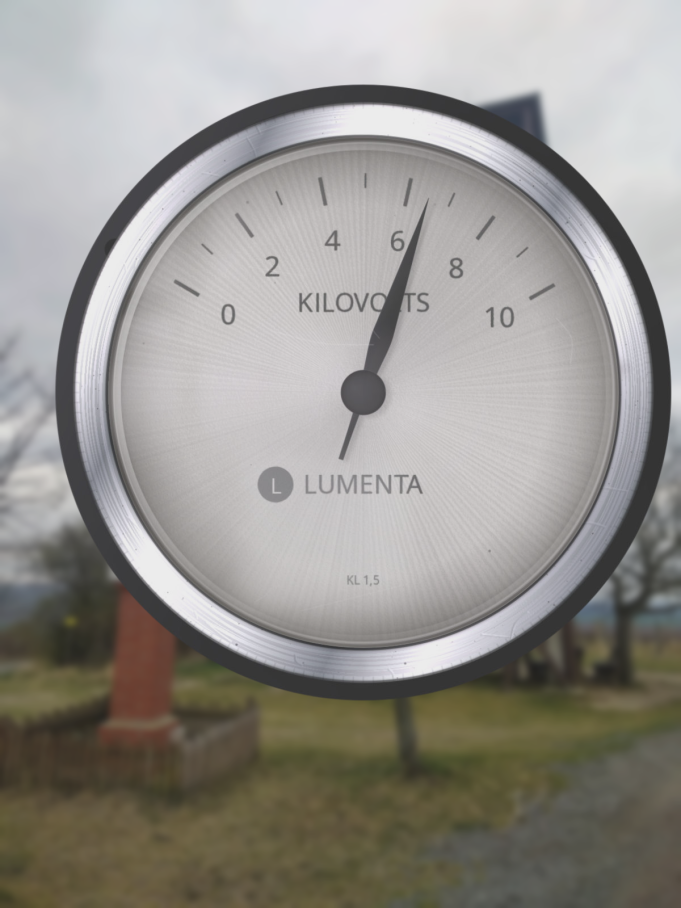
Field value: kV 6.5
